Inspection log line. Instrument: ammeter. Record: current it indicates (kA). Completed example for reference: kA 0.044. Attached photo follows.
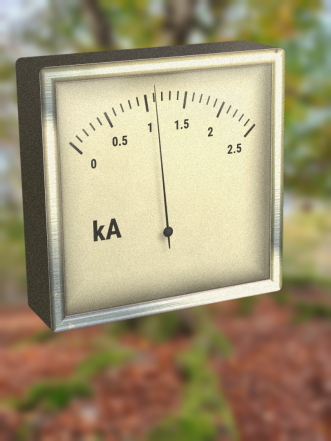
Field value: kA 1.1
